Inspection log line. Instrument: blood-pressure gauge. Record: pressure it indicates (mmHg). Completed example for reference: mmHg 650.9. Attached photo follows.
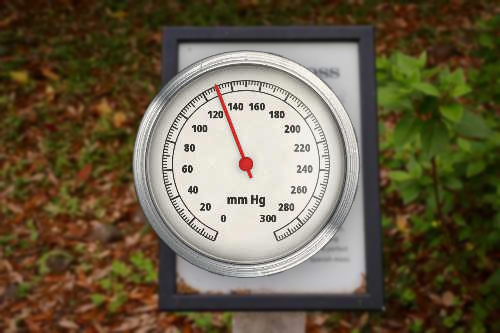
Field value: mmHg 130
